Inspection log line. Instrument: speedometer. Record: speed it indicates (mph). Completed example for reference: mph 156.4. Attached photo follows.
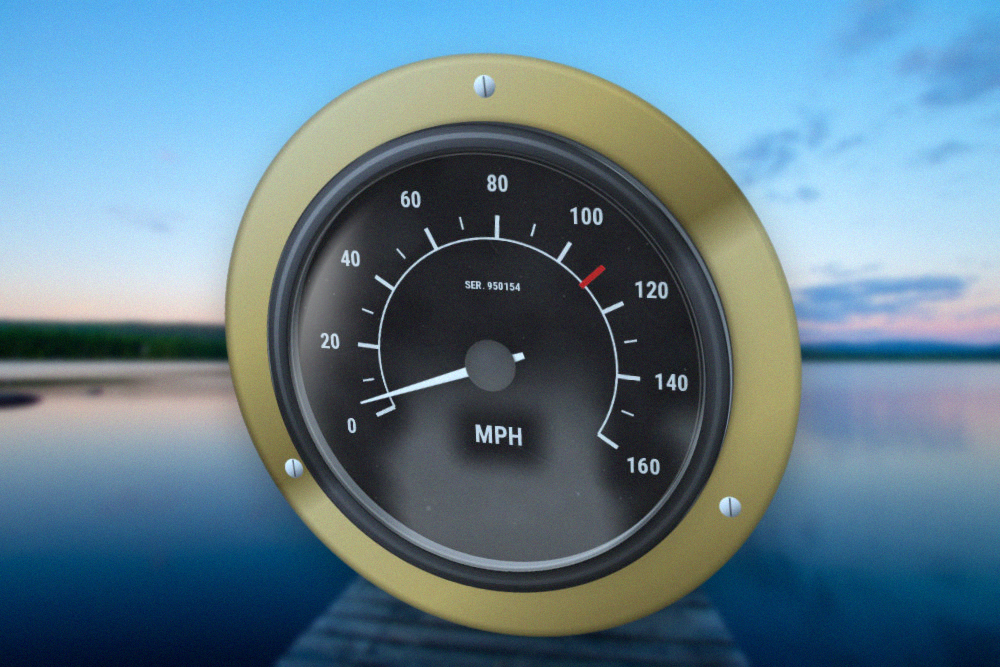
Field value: mph 5
